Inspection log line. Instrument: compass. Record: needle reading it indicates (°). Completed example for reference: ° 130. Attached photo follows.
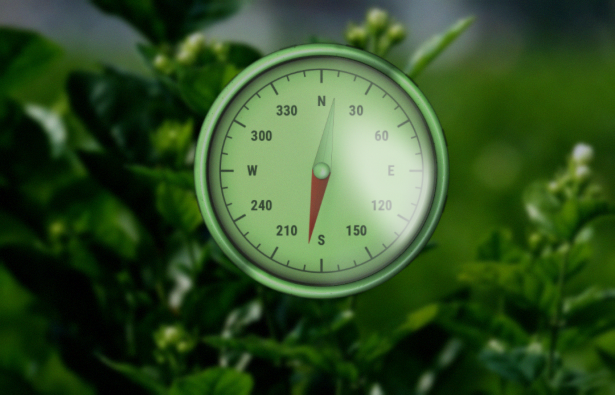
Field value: ° 190
